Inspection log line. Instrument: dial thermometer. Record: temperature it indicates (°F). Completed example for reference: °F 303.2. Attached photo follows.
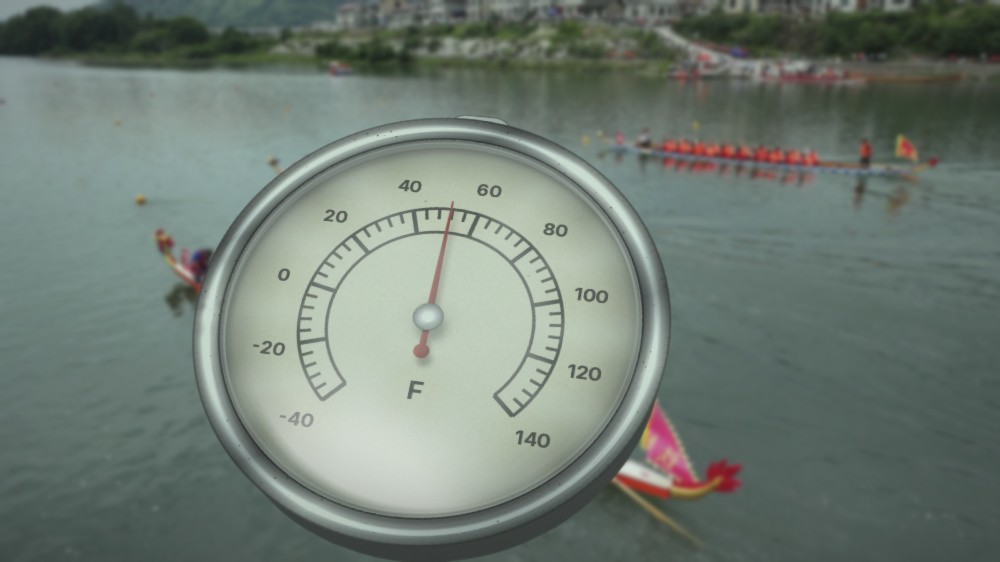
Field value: °F 52
